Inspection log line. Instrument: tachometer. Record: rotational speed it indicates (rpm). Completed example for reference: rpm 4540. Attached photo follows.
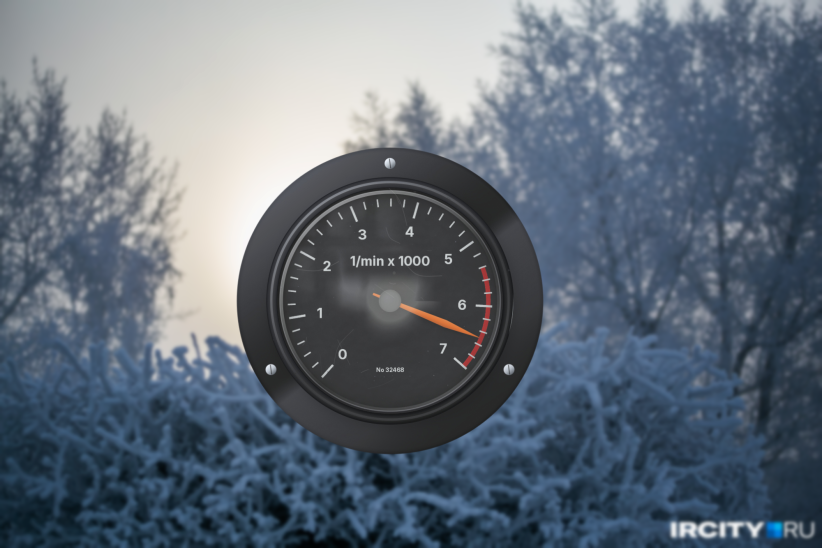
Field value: rpm 6500
